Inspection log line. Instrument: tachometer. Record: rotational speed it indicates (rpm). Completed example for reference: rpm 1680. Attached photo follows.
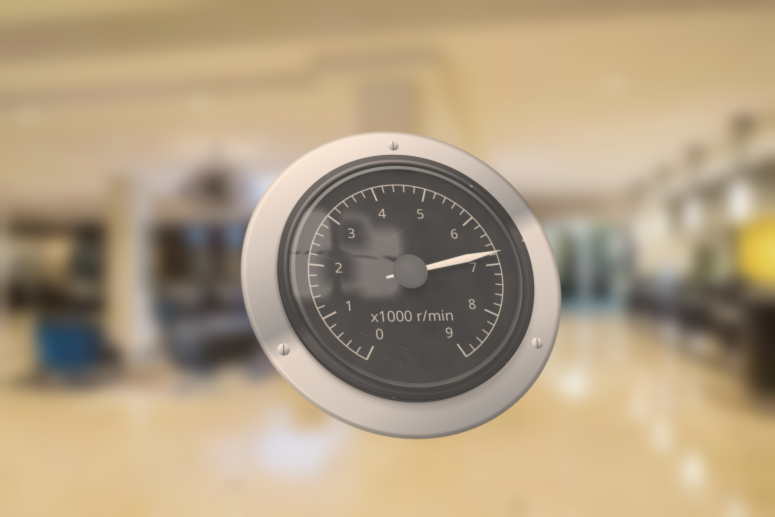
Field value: rpm 6800
